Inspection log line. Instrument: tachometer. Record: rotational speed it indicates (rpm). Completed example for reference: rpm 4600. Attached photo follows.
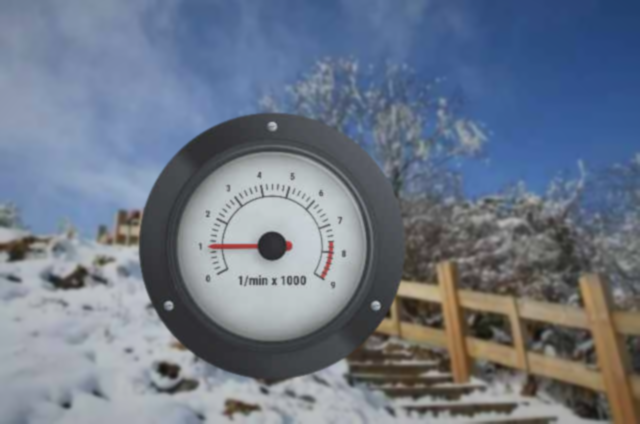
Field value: rpm 1000
